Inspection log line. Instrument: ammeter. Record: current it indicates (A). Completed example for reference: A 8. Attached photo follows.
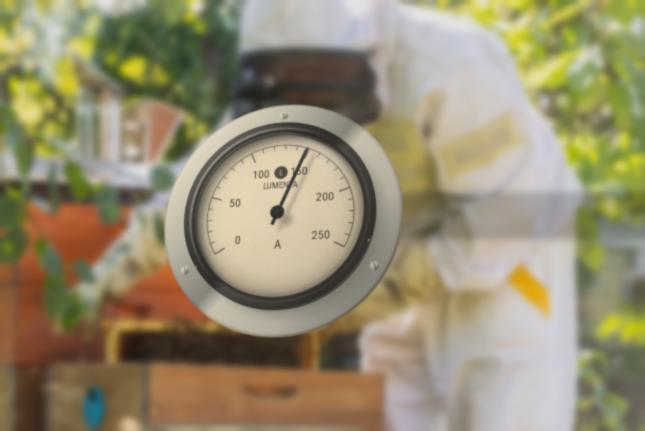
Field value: A 150
